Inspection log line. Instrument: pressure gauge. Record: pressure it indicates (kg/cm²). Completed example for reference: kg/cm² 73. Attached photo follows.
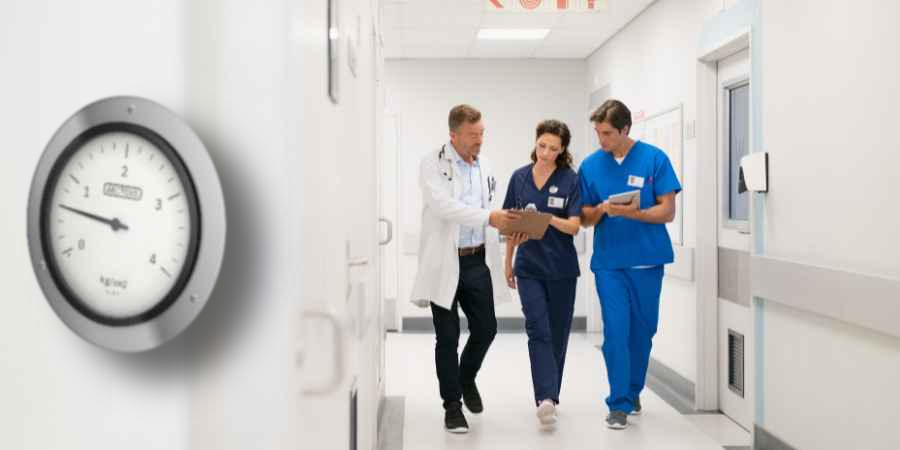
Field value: kg/cm² 0.6
